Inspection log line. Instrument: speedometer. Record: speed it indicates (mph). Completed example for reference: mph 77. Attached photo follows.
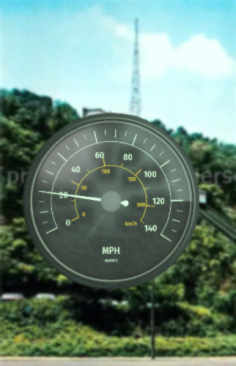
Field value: mph 20
